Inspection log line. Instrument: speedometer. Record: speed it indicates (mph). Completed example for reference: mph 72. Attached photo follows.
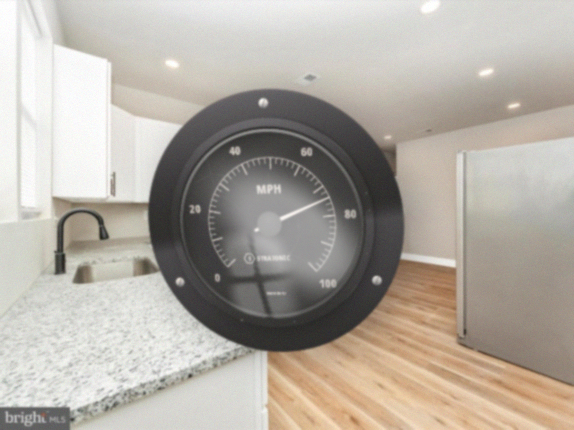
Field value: mph 74
